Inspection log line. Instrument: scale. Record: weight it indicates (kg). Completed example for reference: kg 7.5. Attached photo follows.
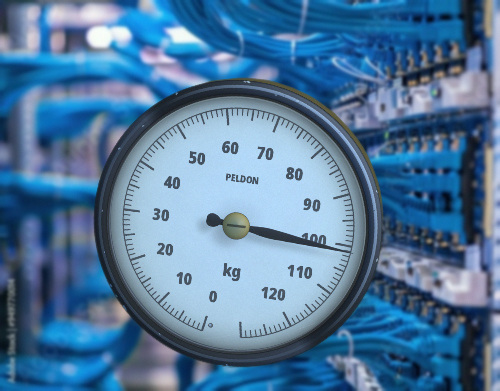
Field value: kg 101
